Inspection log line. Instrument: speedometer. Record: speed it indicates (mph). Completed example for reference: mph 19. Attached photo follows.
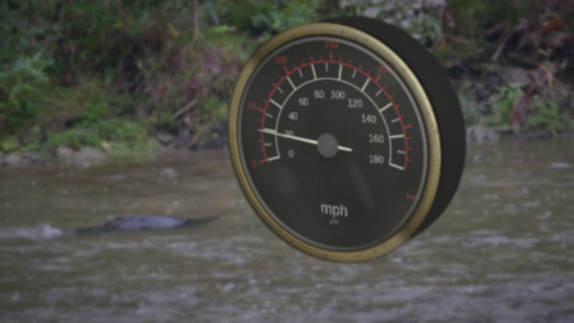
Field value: mph 20
